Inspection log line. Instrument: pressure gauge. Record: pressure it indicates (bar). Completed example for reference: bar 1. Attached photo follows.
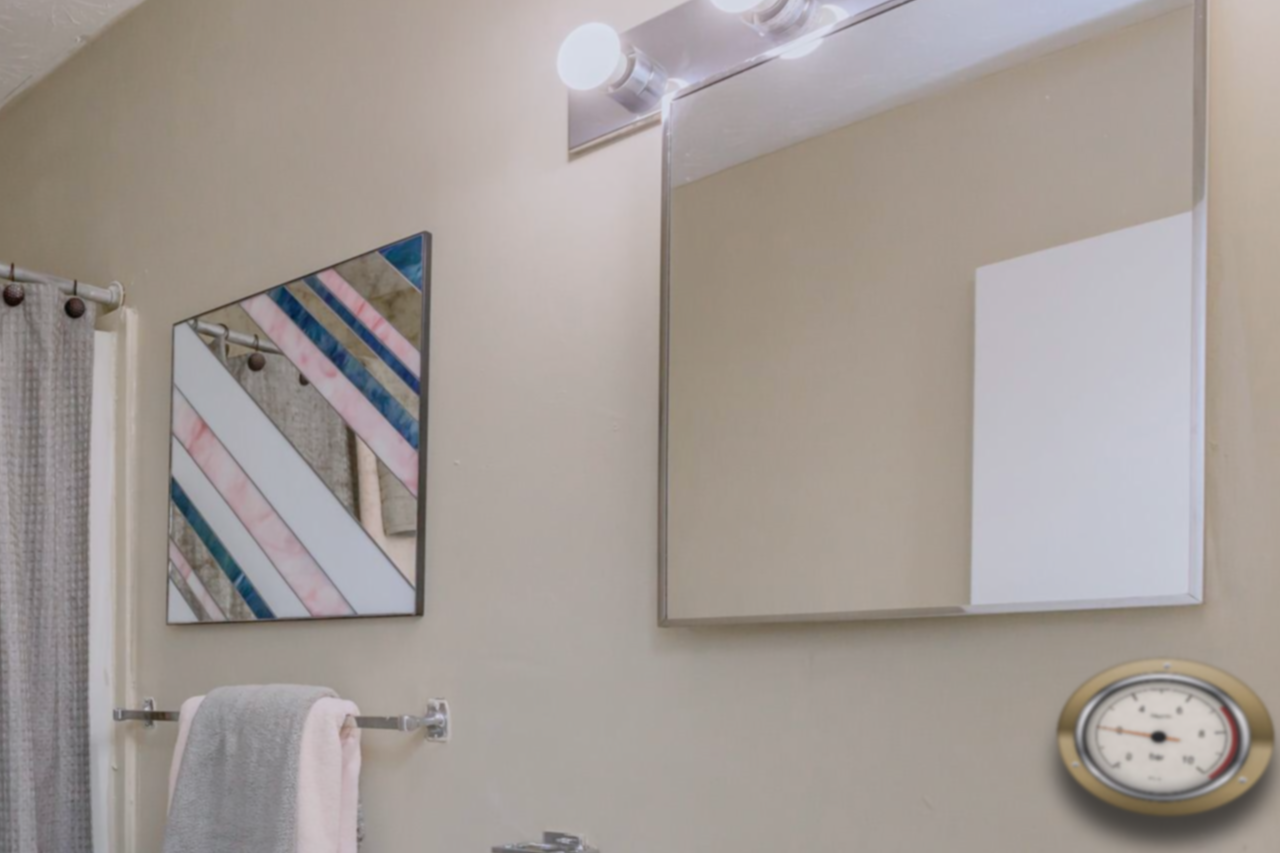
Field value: bar 2
